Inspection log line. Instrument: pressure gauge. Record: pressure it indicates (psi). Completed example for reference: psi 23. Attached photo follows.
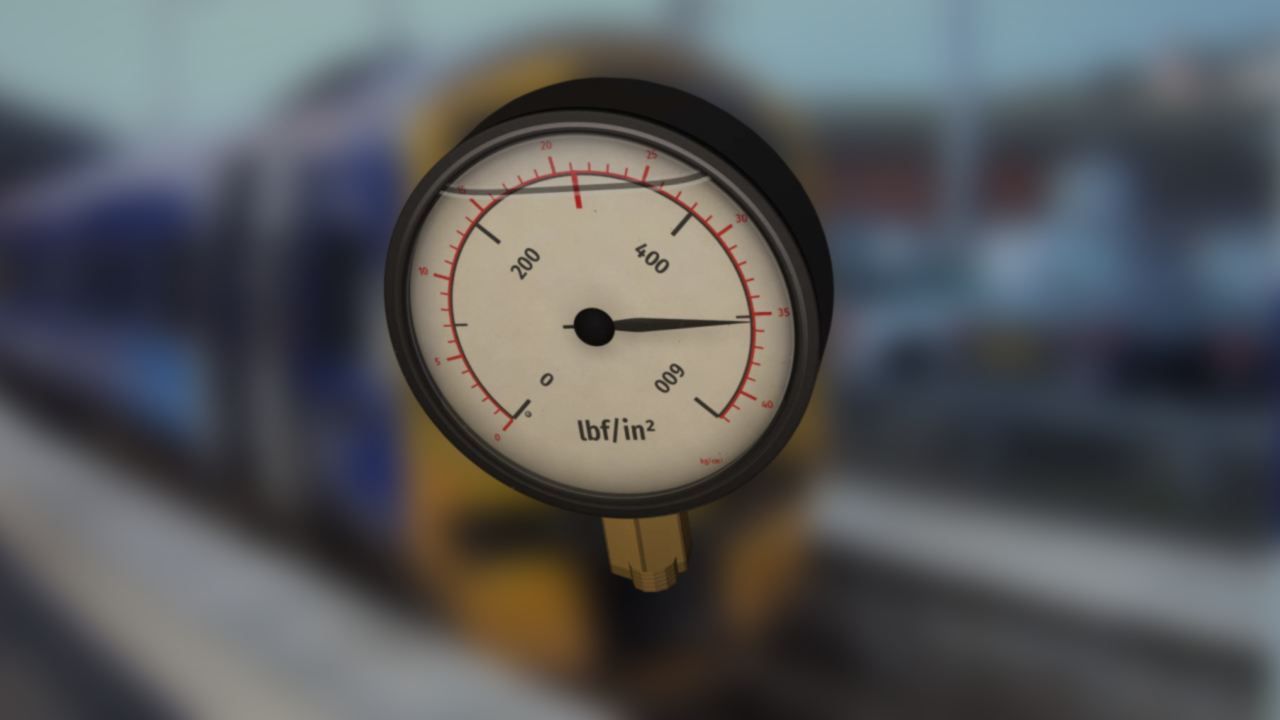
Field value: psi 500
